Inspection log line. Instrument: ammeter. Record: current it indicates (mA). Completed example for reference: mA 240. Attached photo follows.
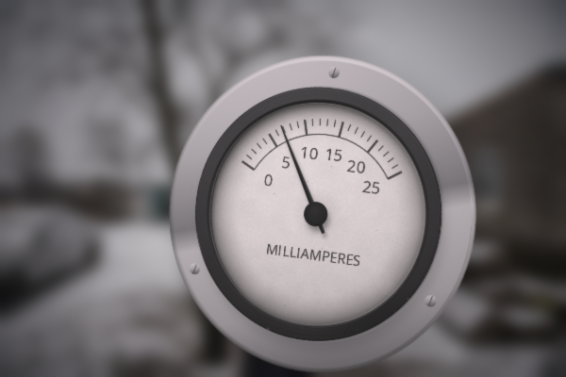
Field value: mA 7
